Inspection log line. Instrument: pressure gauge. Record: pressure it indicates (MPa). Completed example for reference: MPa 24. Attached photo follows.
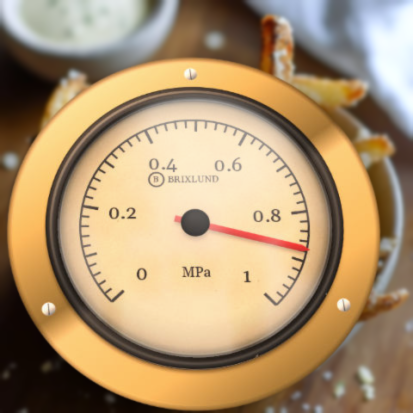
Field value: MPa 0.88
